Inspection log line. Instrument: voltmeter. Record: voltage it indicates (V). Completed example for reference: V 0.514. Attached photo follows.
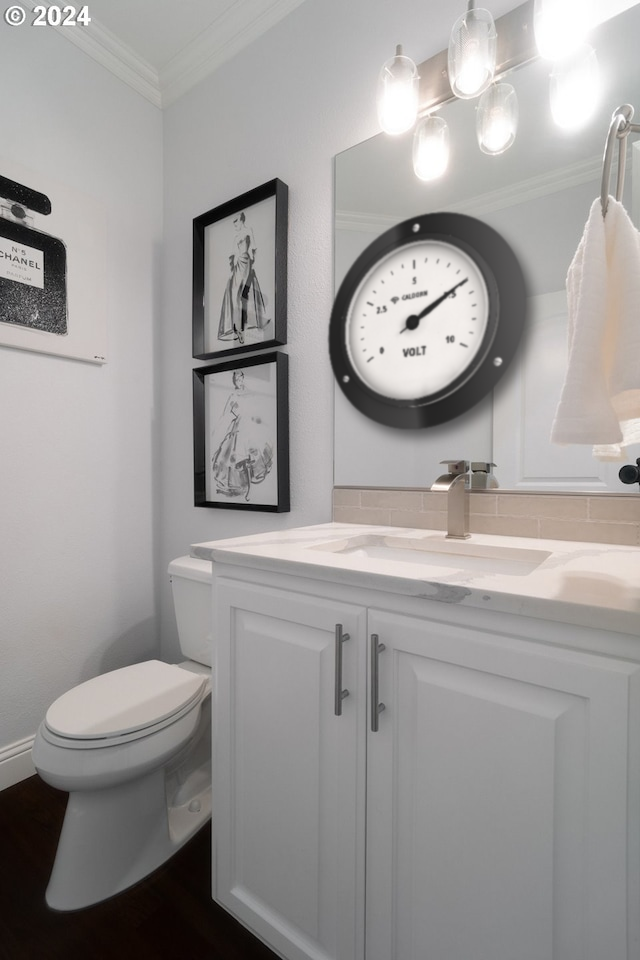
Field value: V 7.5
